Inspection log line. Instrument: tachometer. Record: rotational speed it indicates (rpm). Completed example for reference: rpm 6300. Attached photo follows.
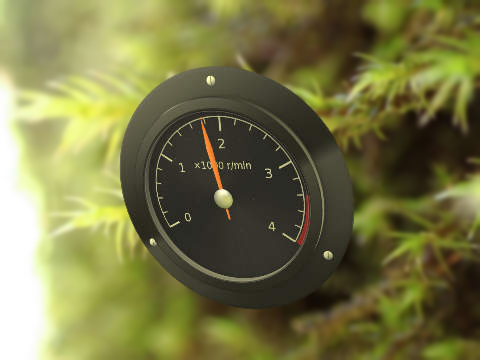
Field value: rpm 1800
